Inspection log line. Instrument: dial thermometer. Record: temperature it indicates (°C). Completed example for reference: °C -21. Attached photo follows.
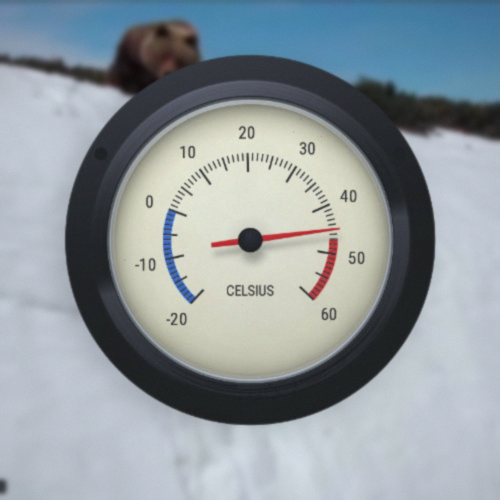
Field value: °C 45
